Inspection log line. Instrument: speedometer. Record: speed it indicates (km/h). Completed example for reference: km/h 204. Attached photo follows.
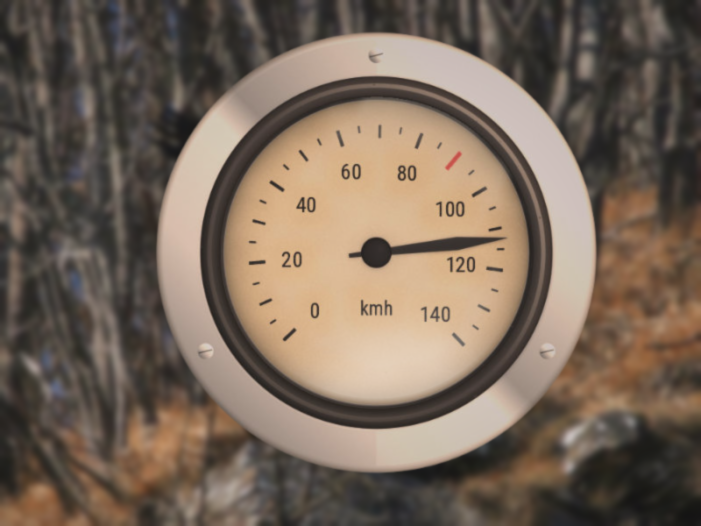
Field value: km/h 112.5
